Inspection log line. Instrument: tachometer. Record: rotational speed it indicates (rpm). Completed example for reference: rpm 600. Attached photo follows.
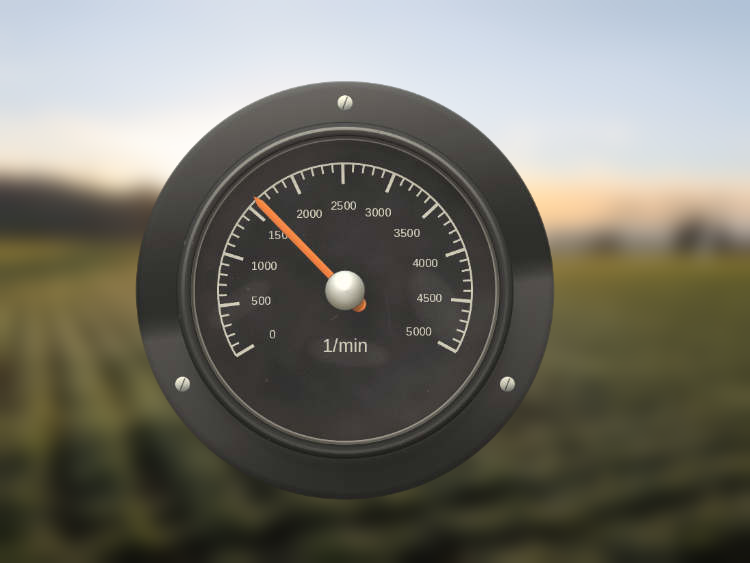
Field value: rpm 1600
